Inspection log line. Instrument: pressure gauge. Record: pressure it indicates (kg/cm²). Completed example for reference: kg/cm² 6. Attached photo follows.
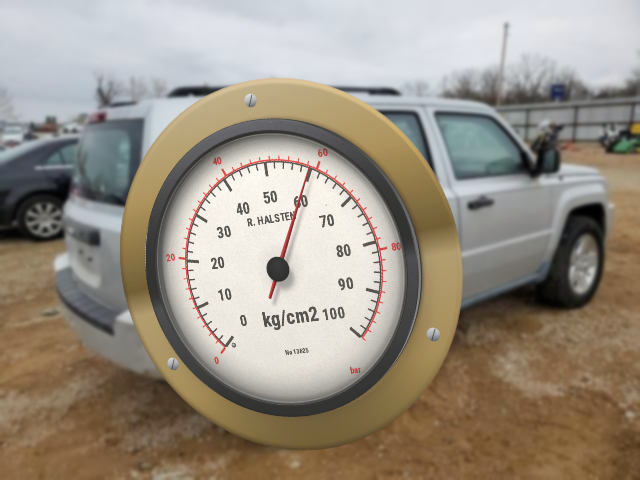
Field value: kg/cm² 60
